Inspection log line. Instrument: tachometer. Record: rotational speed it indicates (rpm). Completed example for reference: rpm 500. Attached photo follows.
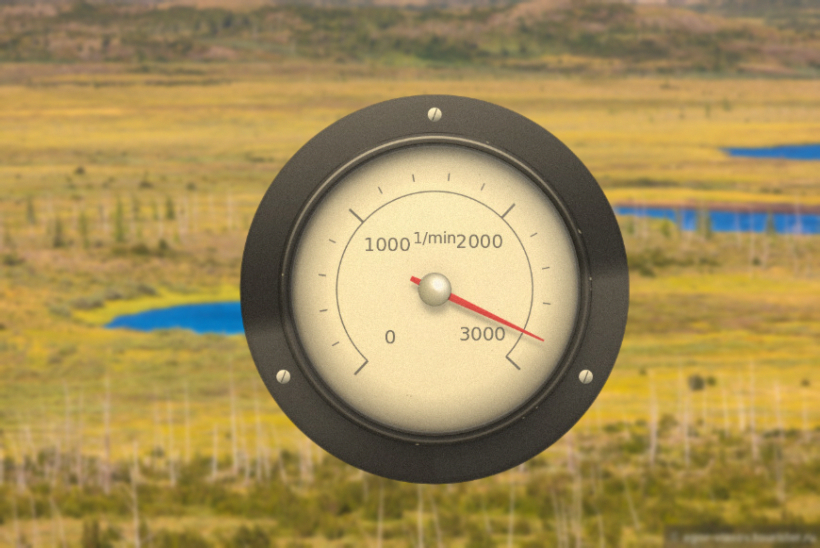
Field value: rpm 2800
